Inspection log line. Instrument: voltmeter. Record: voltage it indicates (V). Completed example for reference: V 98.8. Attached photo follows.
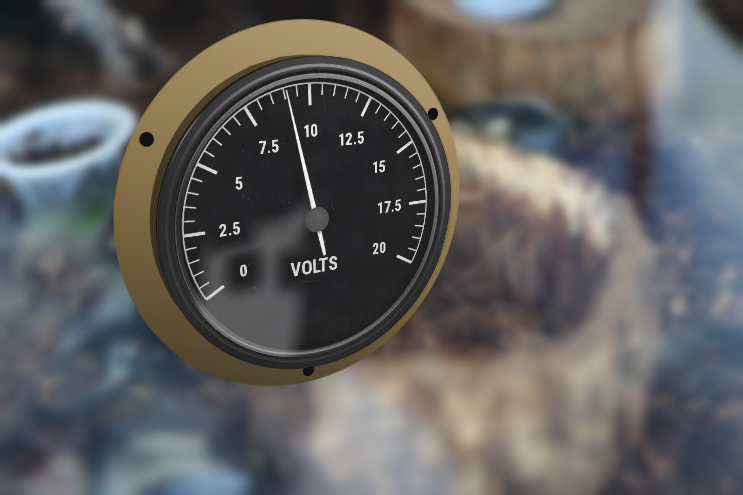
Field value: V 9
